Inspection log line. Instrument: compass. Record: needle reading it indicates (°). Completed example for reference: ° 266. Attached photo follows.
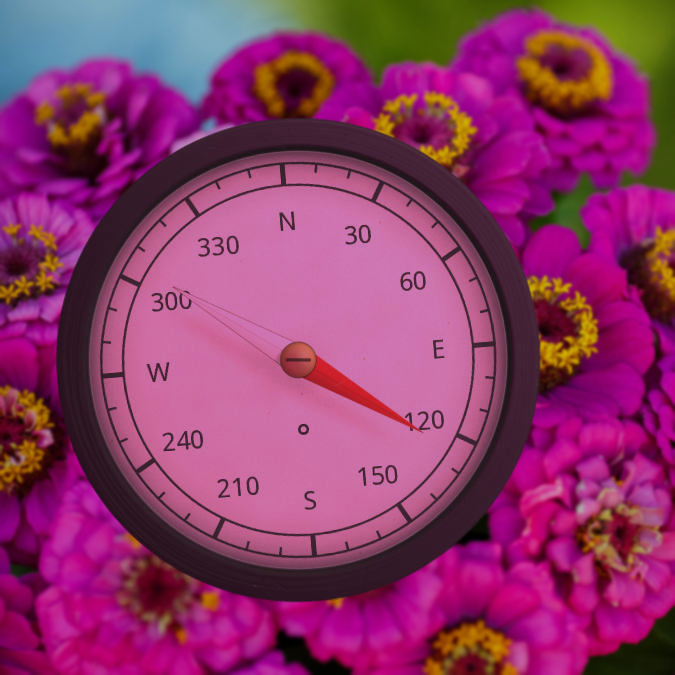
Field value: ° 125
